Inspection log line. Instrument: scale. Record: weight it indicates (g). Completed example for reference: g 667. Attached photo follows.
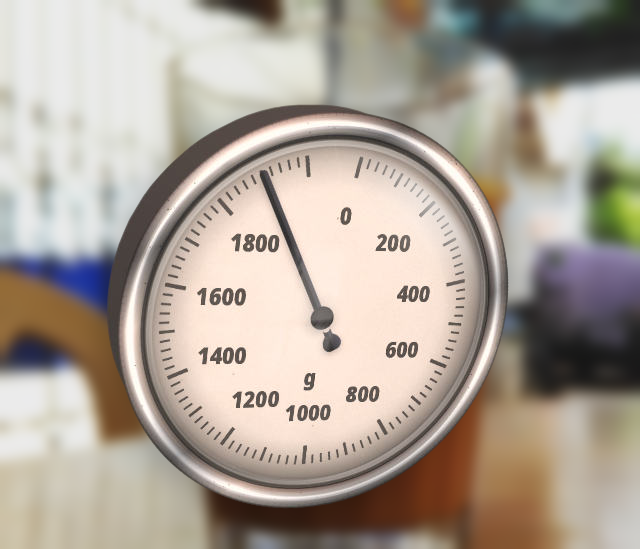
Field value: g 1900
